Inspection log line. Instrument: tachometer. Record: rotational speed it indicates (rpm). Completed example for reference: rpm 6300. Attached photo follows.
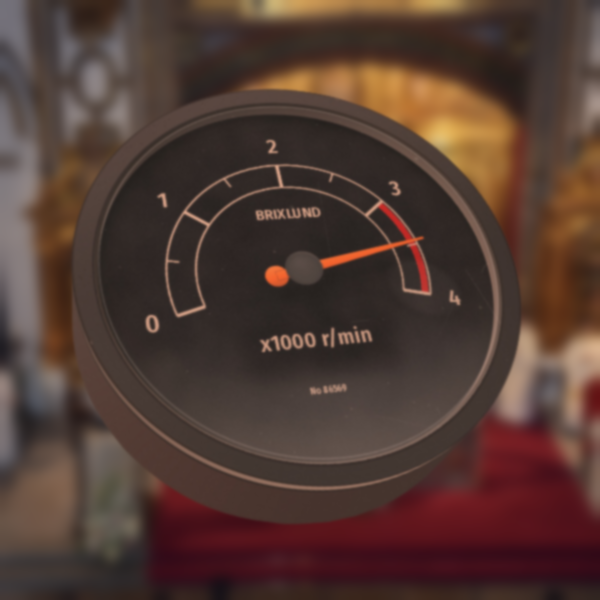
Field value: rpm 3500
